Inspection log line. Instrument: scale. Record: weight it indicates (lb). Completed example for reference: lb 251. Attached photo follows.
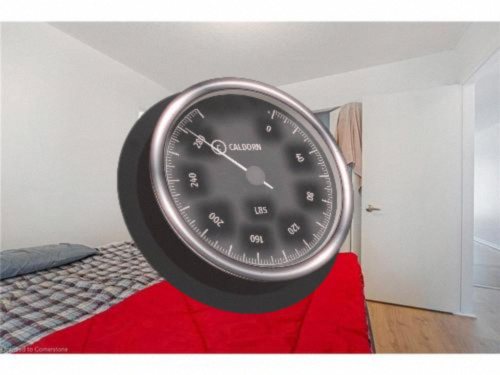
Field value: lb 280
